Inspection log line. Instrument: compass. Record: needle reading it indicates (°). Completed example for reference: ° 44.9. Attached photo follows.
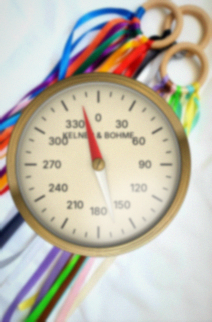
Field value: ° 345
